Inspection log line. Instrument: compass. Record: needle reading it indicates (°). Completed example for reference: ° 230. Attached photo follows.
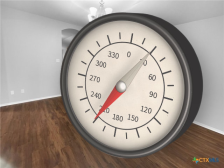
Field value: ° 210
